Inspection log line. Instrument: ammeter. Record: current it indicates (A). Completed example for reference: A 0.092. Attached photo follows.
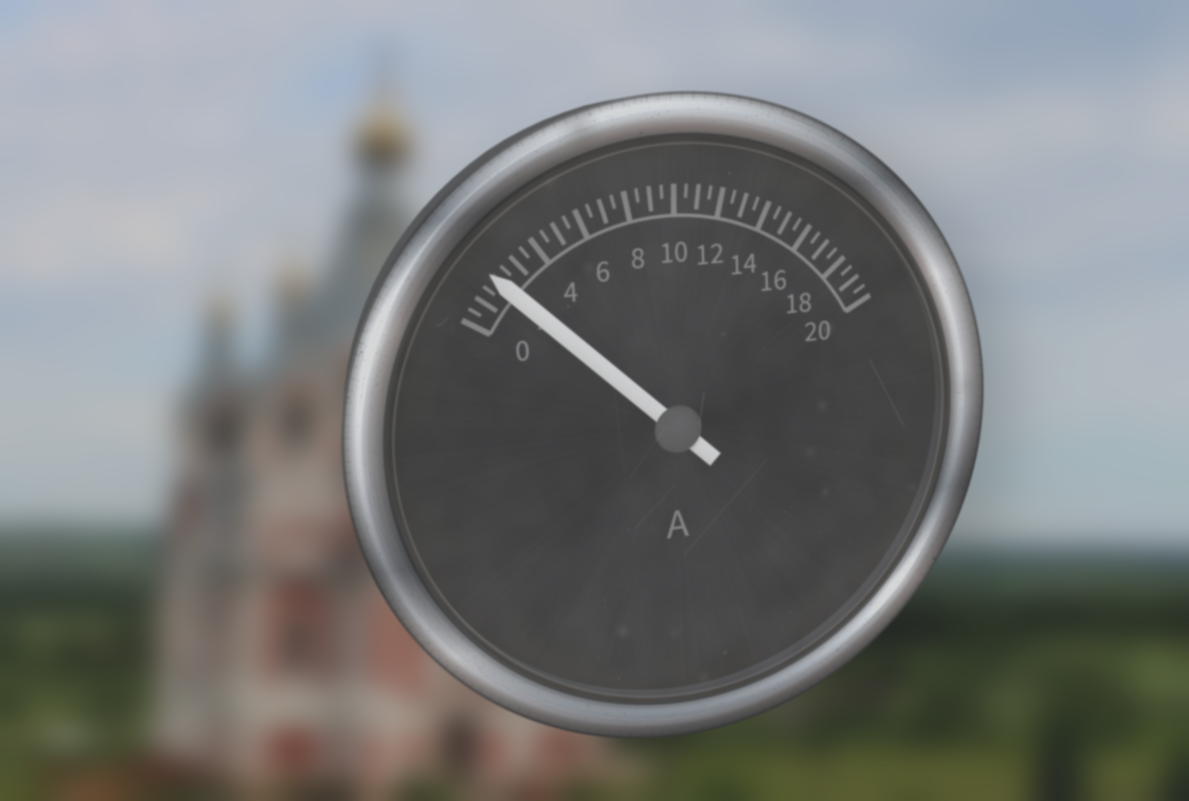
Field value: A 2
